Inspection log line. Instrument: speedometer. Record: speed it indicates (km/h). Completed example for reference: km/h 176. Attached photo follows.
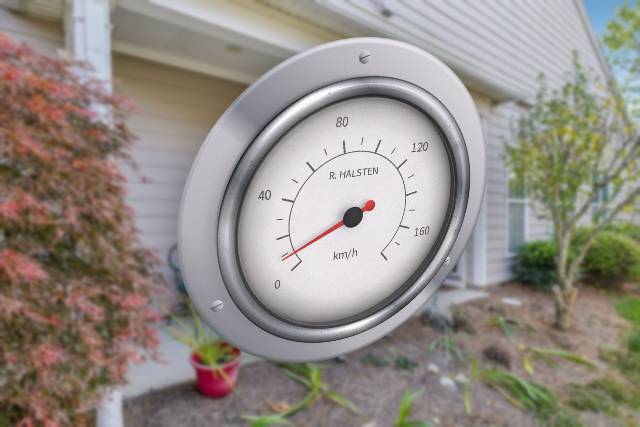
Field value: km/h 10
